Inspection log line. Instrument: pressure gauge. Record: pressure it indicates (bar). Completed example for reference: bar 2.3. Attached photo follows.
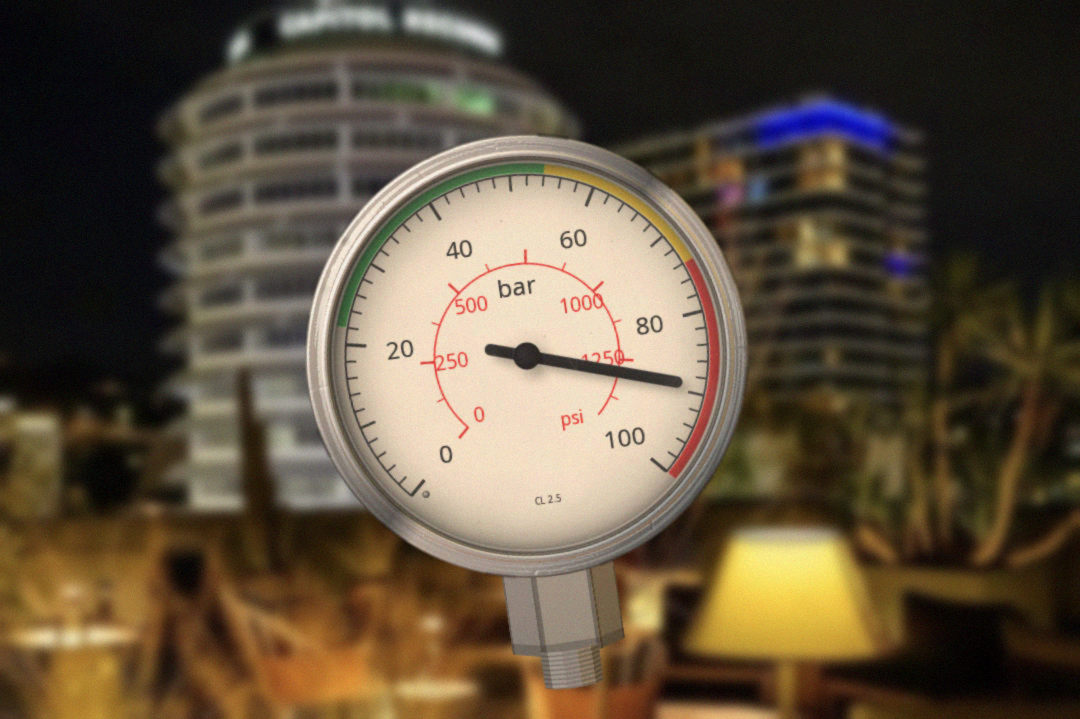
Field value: bar 89
